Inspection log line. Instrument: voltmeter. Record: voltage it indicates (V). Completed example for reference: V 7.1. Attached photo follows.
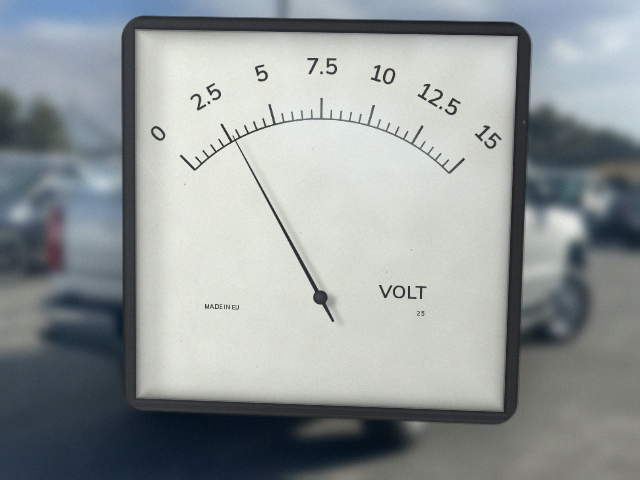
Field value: V 2.75
